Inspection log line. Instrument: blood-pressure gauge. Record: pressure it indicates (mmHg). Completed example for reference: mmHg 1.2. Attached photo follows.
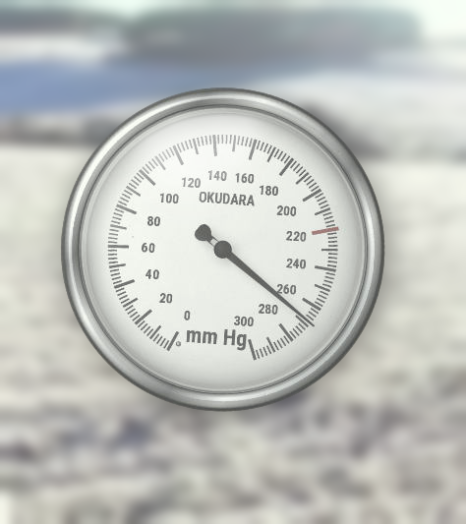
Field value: mmHg 268
